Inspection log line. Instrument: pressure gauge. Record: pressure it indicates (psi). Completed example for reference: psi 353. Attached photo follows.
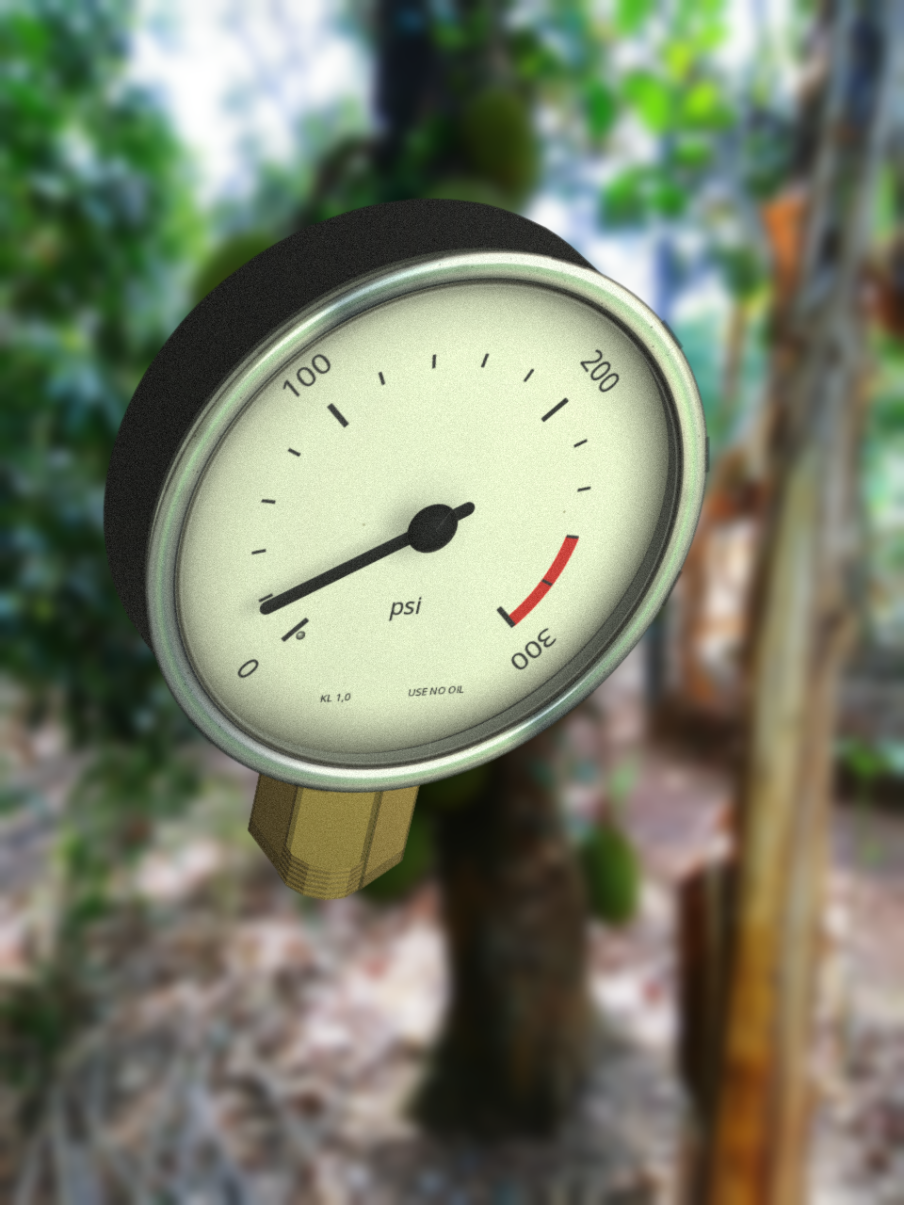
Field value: psi 20
